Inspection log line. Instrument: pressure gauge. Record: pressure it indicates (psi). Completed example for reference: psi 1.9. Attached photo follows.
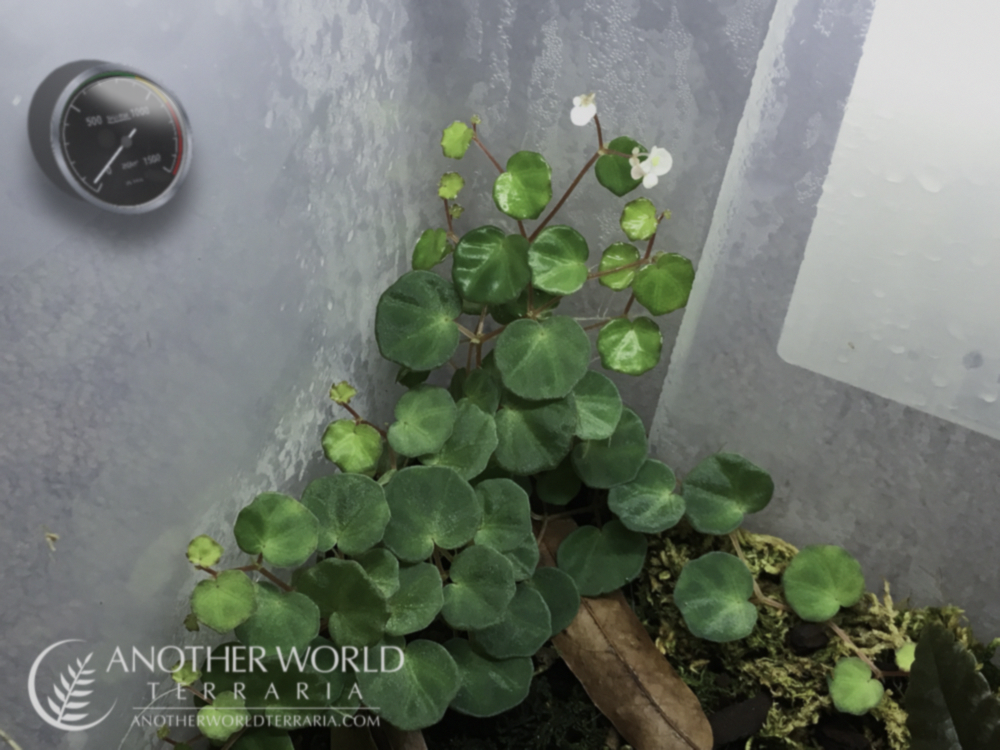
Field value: psi 50
